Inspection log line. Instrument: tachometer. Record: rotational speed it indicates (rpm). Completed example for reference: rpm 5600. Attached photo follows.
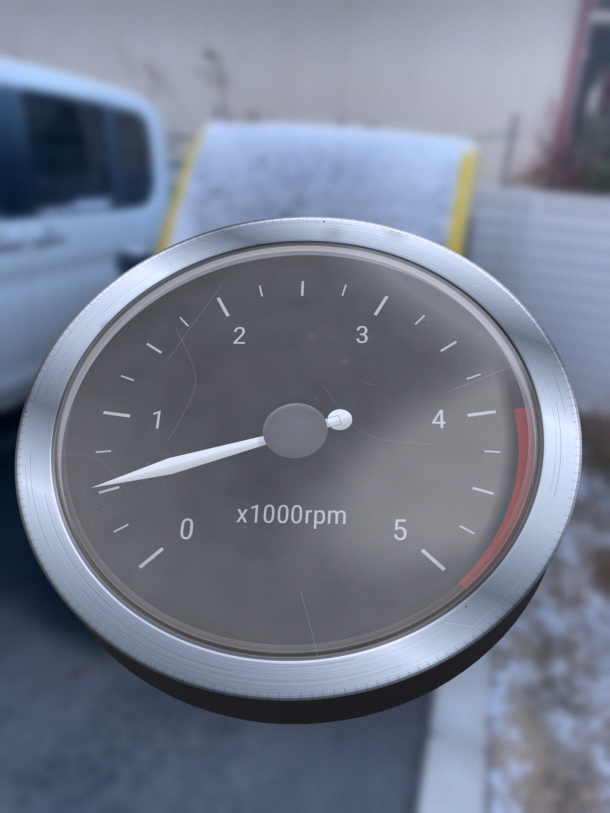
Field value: rpm 500
